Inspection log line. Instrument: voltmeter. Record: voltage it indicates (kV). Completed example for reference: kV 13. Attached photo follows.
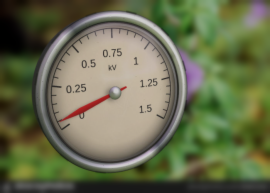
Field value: kV 0.05
